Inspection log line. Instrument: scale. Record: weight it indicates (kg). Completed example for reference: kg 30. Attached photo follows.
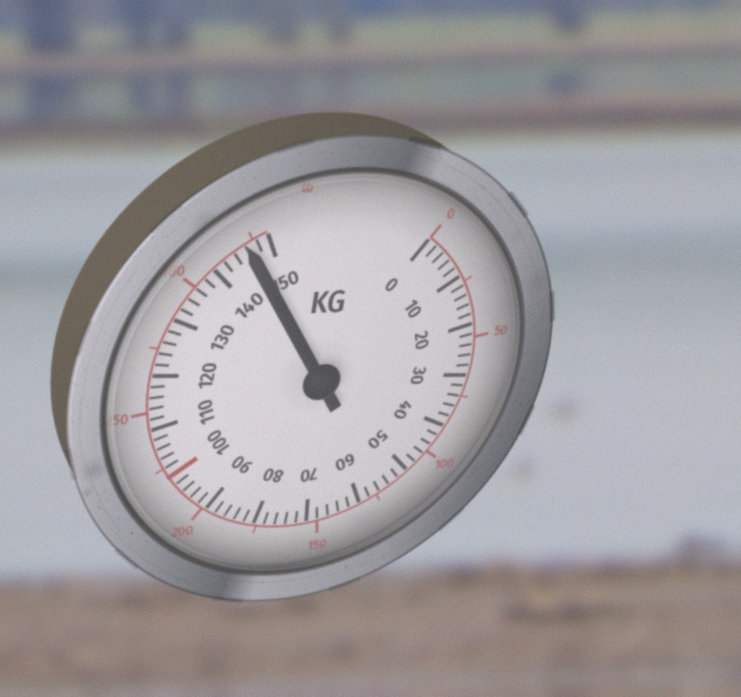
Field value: kg 146
